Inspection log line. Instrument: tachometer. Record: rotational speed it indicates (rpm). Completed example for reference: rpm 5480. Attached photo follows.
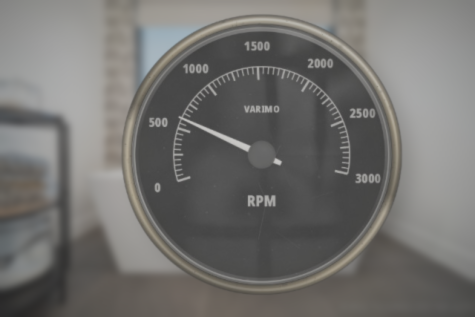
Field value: rpm 600
